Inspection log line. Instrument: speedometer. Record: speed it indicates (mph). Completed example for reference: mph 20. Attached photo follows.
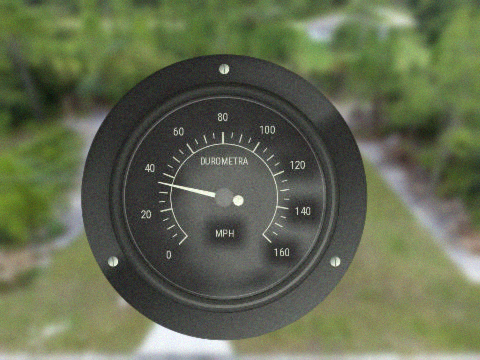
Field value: mph 35
